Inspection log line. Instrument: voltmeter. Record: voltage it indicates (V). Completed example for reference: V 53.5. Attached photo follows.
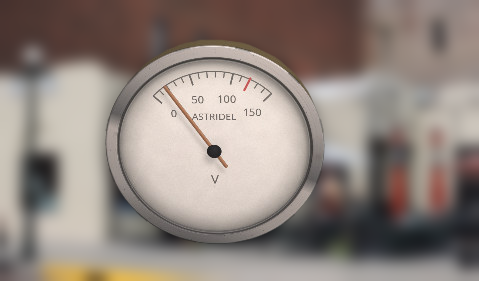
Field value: V 20
